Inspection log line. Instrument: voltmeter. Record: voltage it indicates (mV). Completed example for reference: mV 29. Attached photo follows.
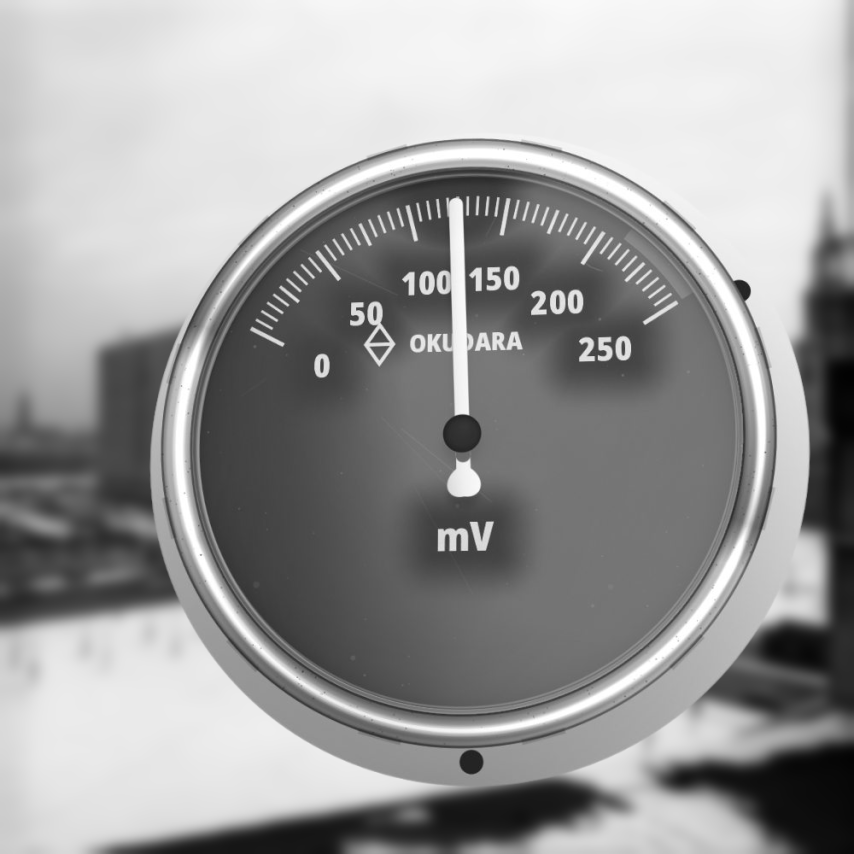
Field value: mV 125
